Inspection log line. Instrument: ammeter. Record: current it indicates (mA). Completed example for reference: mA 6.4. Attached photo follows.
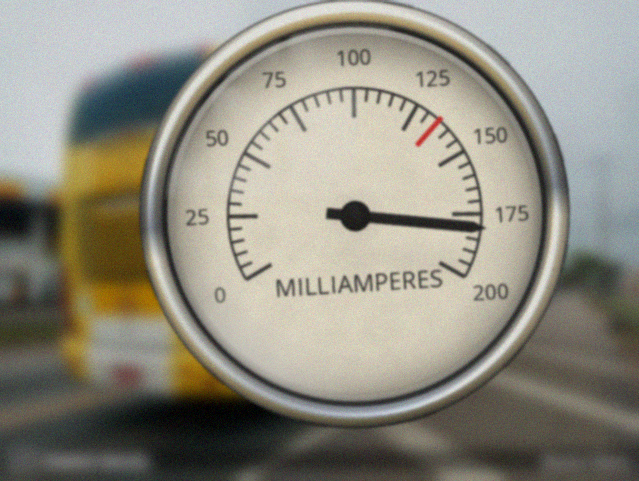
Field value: mA 180
